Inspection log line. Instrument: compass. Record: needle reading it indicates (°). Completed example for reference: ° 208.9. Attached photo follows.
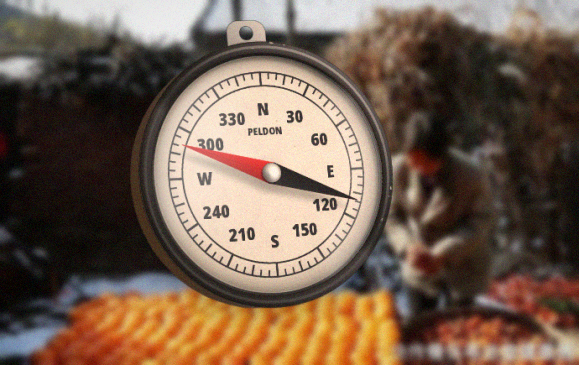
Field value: ° 290
